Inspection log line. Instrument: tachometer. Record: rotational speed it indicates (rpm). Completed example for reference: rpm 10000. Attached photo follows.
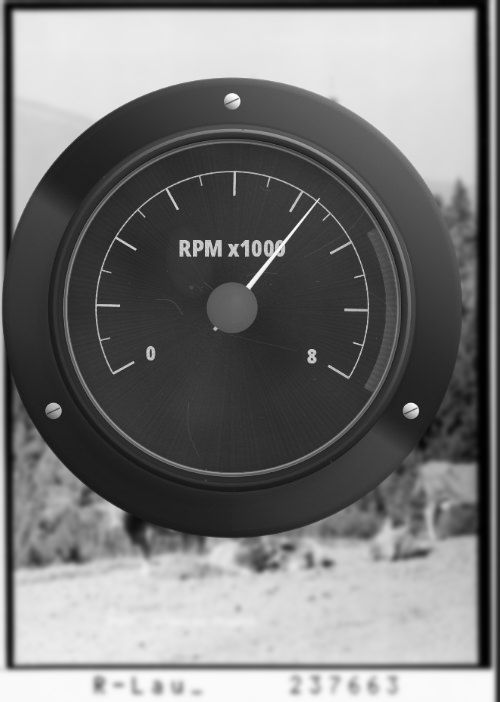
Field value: rpm 5250
